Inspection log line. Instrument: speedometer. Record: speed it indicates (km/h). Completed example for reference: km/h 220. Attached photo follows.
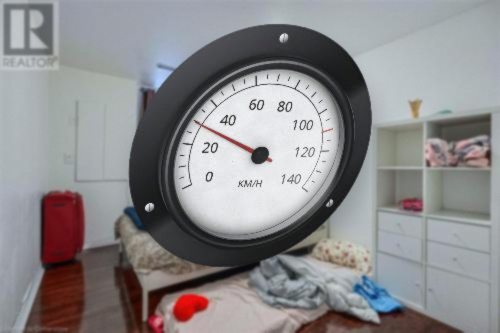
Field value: km/h 30
